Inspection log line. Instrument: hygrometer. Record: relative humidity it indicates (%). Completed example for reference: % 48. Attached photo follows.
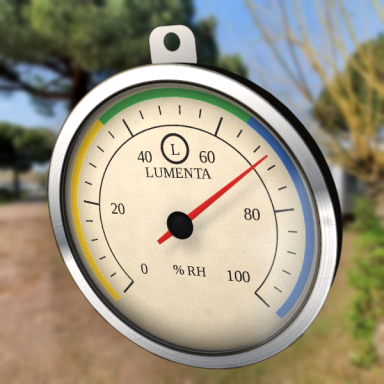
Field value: % 70
